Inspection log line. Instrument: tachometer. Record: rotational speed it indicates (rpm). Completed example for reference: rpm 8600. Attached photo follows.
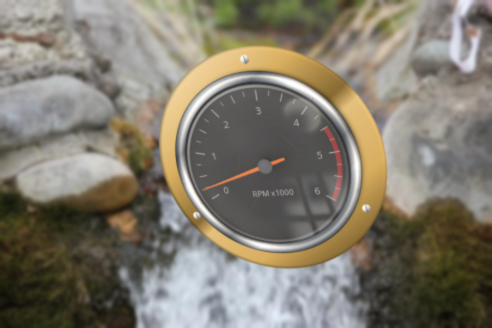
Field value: rpm 250
